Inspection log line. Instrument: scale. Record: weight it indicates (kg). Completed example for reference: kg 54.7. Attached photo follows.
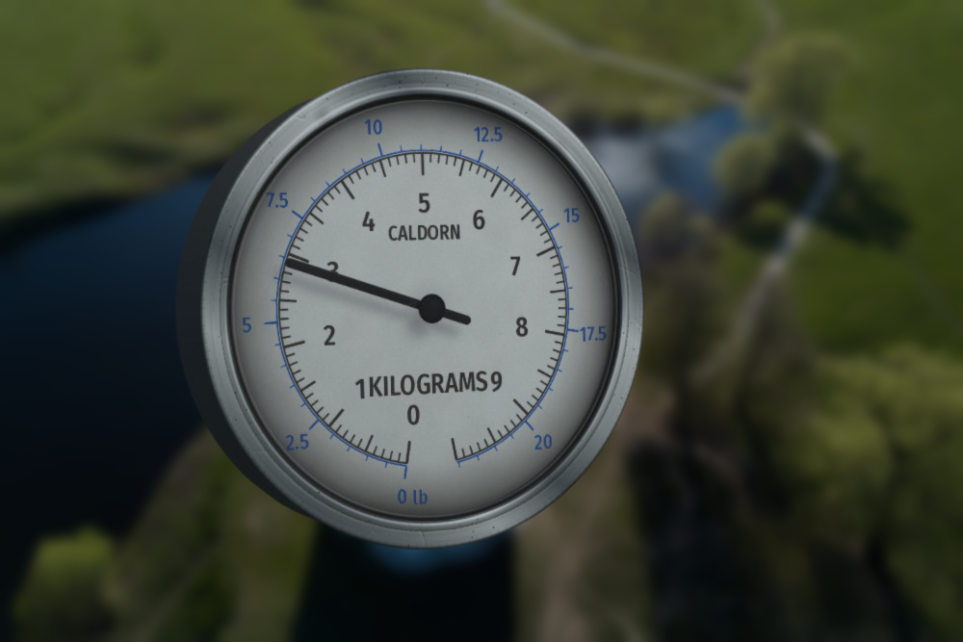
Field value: kg 2.9
